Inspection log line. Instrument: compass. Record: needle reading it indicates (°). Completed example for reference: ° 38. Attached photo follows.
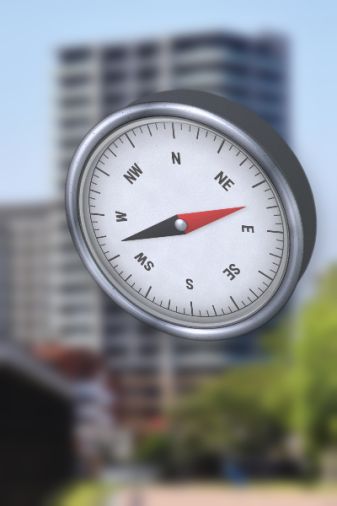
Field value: ° 70
